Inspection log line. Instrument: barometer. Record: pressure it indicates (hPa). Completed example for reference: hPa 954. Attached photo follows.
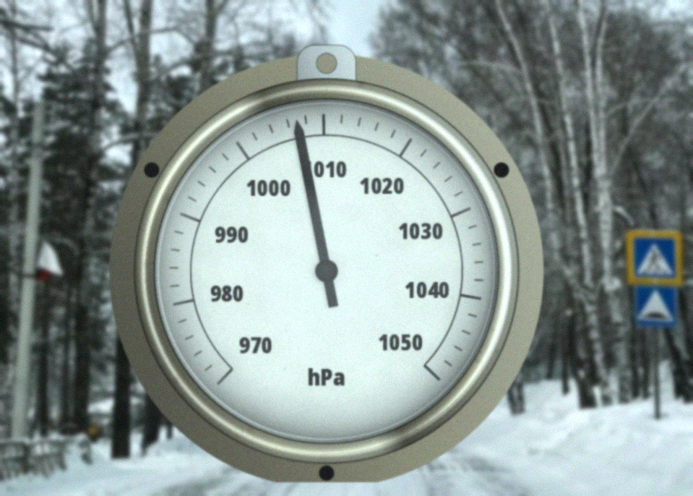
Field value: hPa 1007
